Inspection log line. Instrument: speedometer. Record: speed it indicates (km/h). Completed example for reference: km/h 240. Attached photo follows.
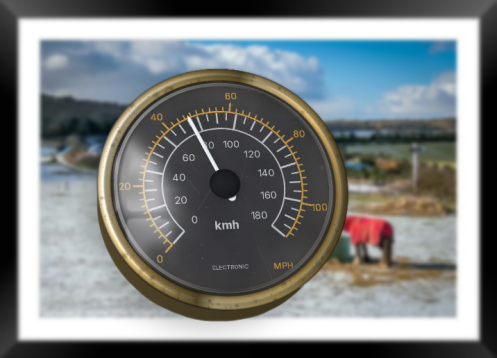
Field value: km/h 75
